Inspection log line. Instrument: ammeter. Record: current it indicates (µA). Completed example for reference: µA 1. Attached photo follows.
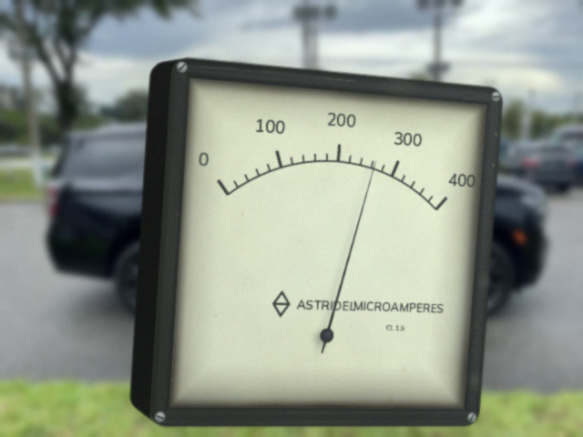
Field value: µA 260
